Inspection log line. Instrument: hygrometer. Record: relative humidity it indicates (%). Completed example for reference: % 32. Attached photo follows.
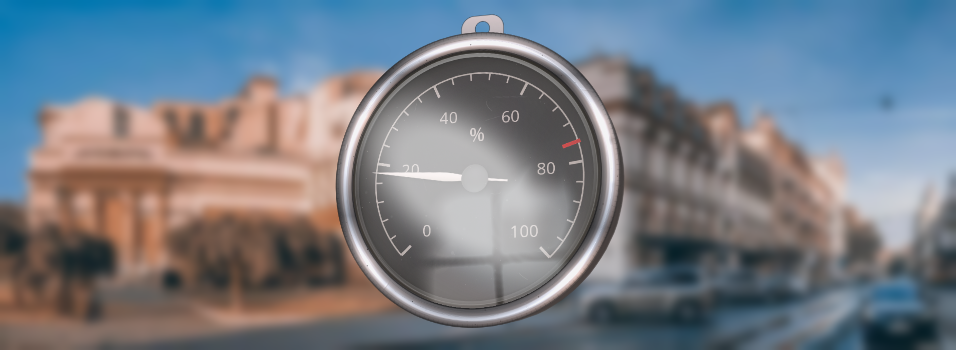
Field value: % 18
